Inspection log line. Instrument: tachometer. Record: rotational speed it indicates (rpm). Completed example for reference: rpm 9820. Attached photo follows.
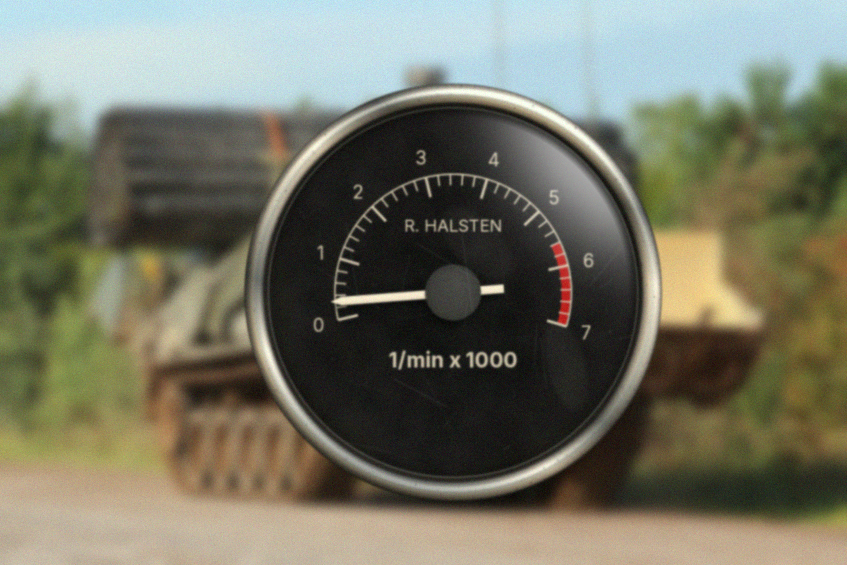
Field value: rpm 300
